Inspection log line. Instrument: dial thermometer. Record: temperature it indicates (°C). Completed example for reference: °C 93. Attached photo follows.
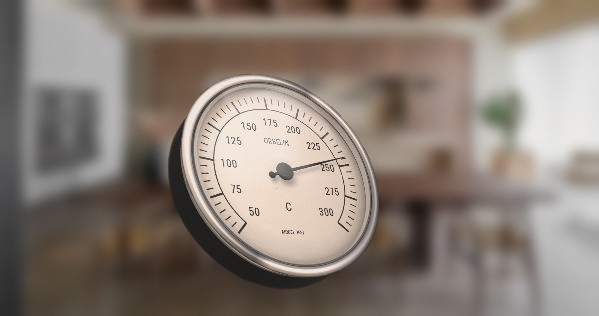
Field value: °C 245
